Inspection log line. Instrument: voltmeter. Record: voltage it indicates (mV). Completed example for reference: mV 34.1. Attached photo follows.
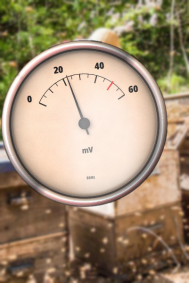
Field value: mV 22.5
